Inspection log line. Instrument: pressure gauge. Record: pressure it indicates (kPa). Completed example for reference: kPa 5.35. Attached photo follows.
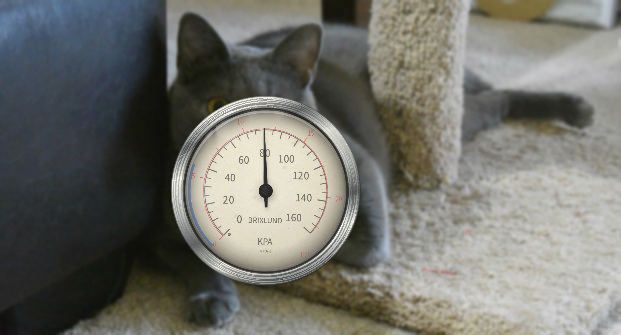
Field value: kPa 80
